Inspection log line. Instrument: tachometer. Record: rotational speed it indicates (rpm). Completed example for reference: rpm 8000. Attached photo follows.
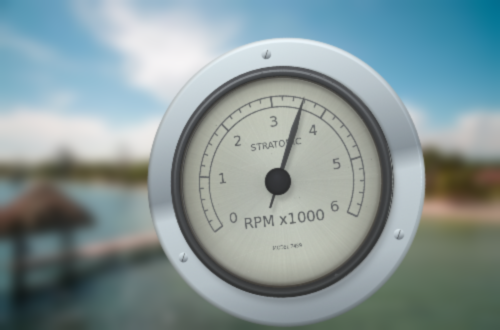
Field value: rpm 3600
